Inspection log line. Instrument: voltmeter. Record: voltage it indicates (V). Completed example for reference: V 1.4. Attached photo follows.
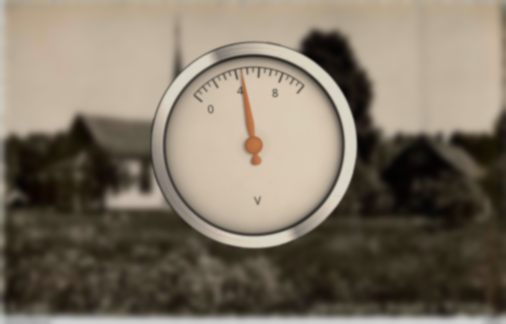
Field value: V 4.5
